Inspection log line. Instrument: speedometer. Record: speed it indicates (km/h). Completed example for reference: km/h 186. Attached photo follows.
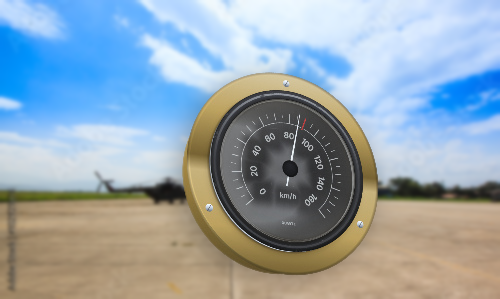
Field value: km/h 85
